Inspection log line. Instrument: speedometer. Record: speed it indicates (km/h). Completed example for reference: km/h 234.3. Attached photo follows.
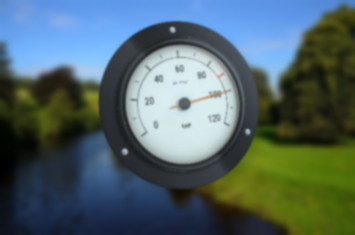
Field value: km/h 100
